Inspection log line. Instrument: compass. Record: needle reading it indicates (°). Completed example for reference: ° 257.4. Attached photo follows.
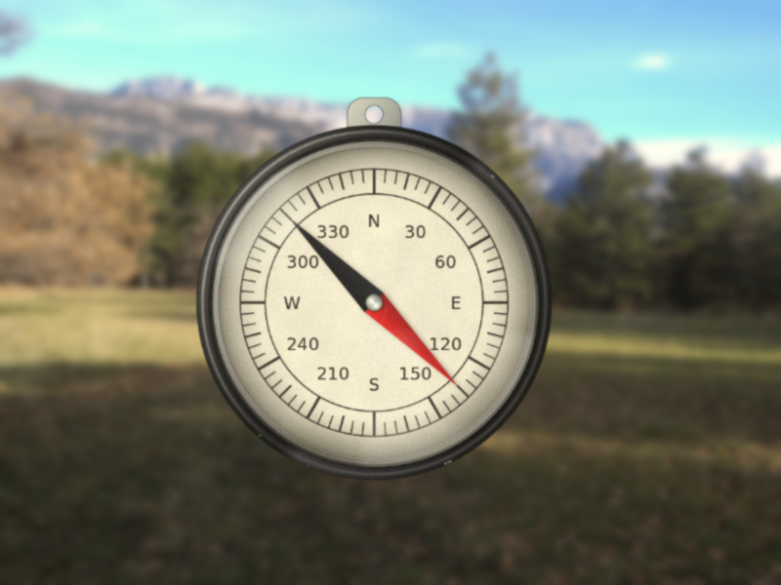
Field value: ° 135
